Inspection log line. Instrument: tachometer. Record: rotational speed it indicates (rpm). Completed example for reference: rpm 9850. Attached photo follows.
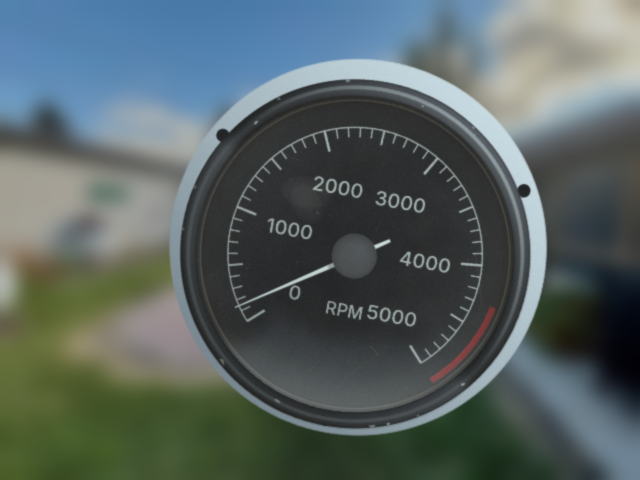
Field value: rpm 150
